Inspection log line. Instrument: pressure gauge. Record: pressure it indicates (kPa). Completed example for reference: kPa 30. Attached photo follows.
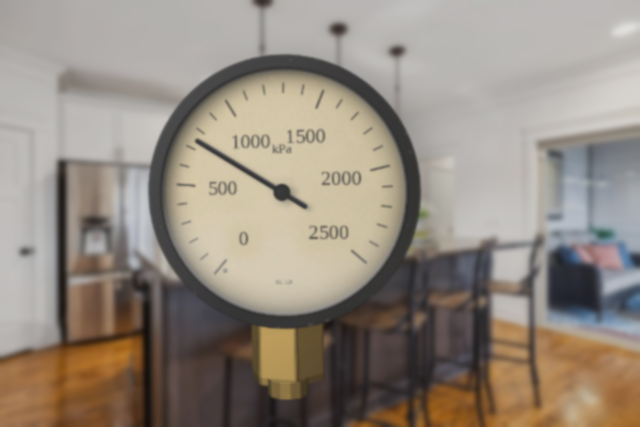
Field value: kPa 750
